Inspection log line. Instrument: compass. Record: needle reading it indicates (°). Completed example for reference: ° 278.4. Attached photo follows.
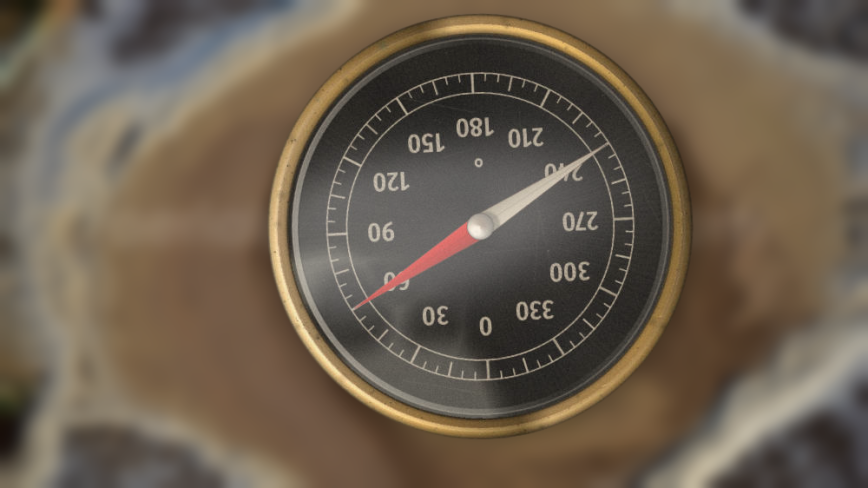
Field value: ° 60
